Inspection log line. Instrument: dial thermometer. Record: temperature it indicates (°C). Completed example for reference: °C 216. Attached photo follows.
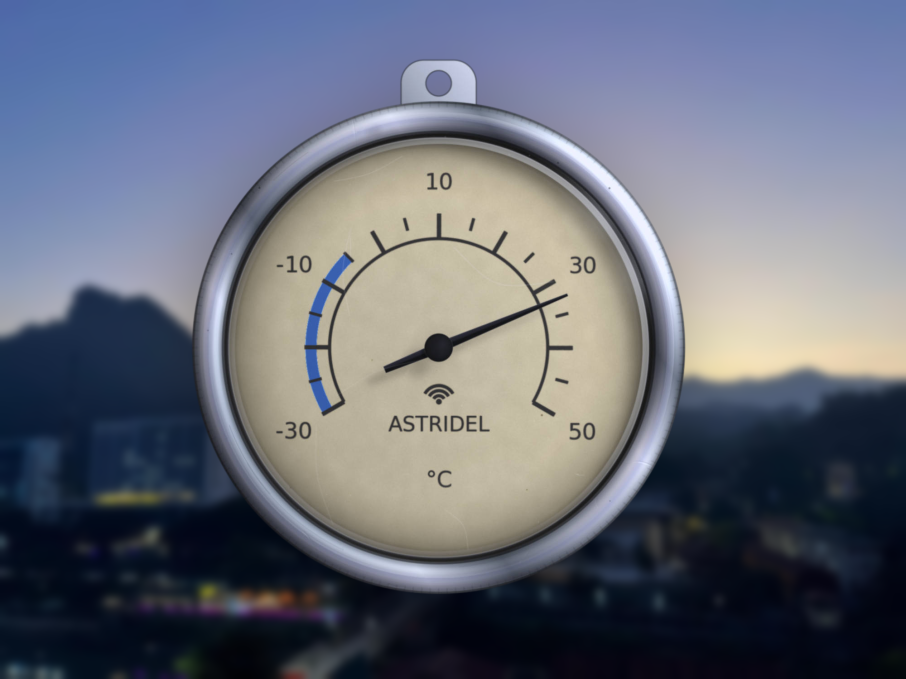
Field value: °C 32.5
